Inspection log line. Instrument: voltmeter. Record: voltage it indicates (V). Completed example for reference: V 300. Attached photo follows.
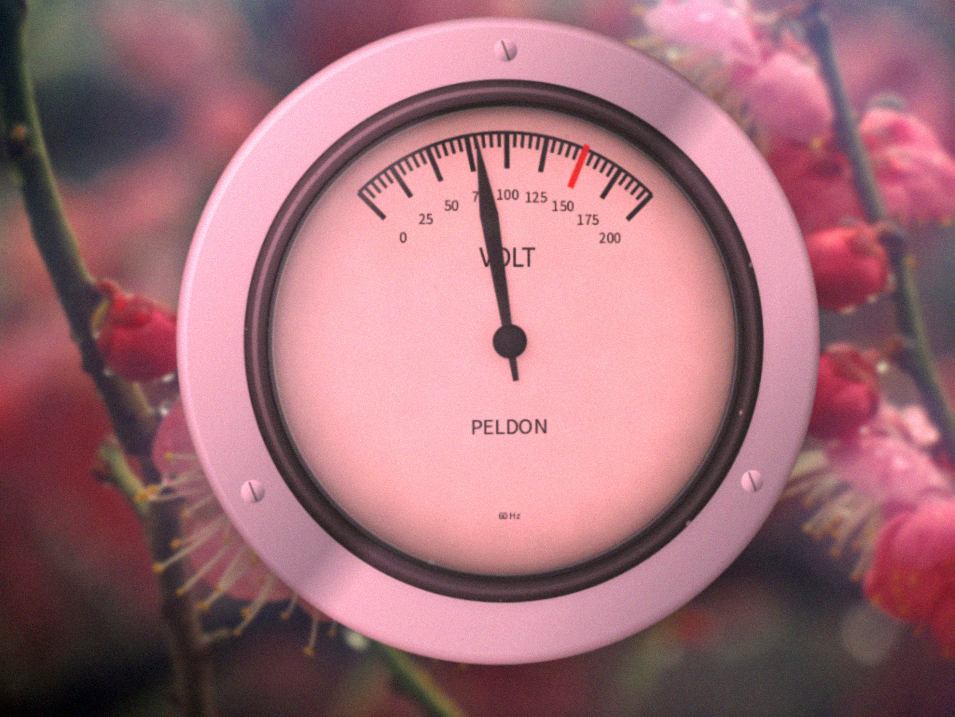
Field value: V 80
